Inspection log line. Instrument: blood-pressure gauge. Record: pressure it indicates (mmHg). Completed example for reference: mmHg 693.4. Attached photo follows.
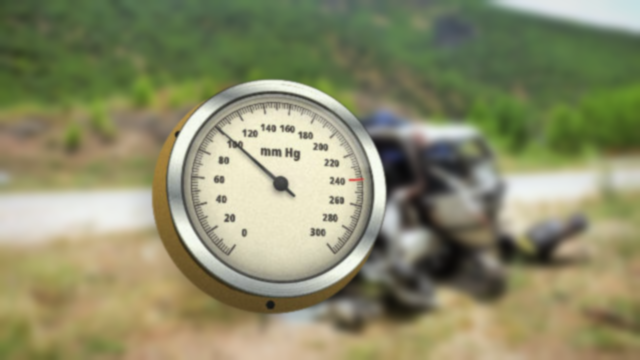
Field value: mmHg 100
